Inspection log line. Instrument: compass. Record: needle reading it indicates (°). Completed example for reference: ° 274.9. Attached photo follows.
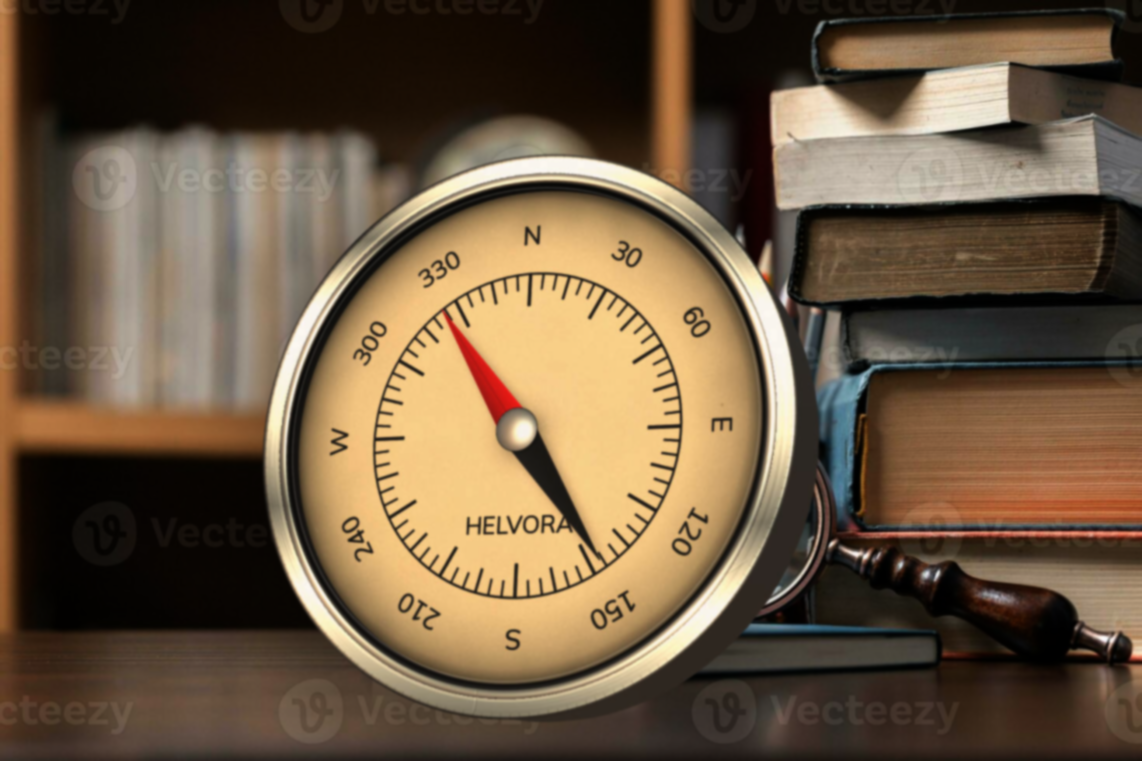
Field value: ° 325
